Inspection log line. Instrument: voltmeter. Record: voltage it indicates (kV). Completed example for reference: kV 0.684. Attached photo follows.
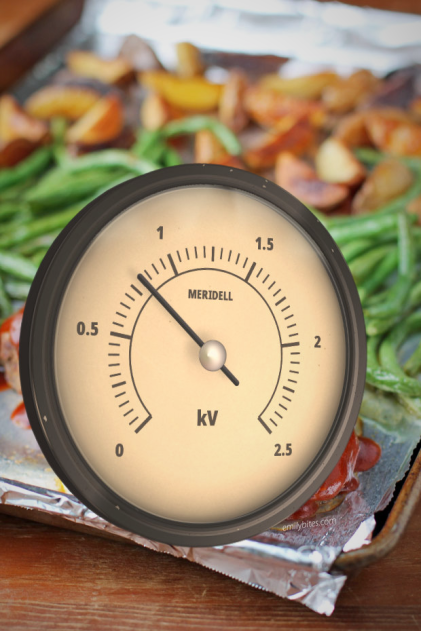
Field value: kV 0.8
